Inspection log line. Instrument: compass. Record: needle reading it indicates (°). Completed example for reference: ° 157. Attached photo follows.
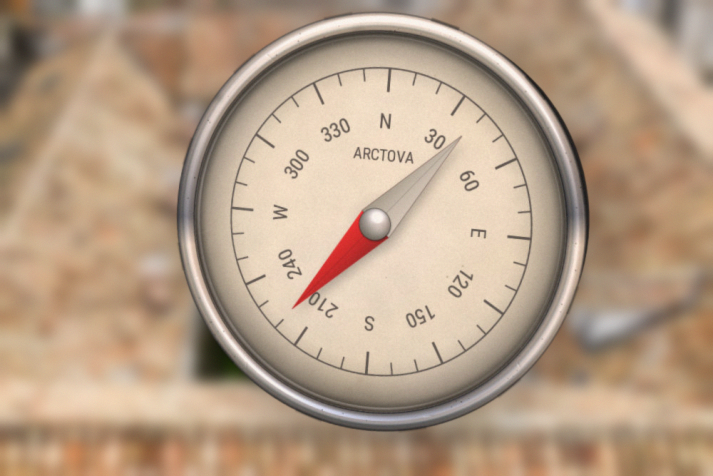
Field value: ° 220
